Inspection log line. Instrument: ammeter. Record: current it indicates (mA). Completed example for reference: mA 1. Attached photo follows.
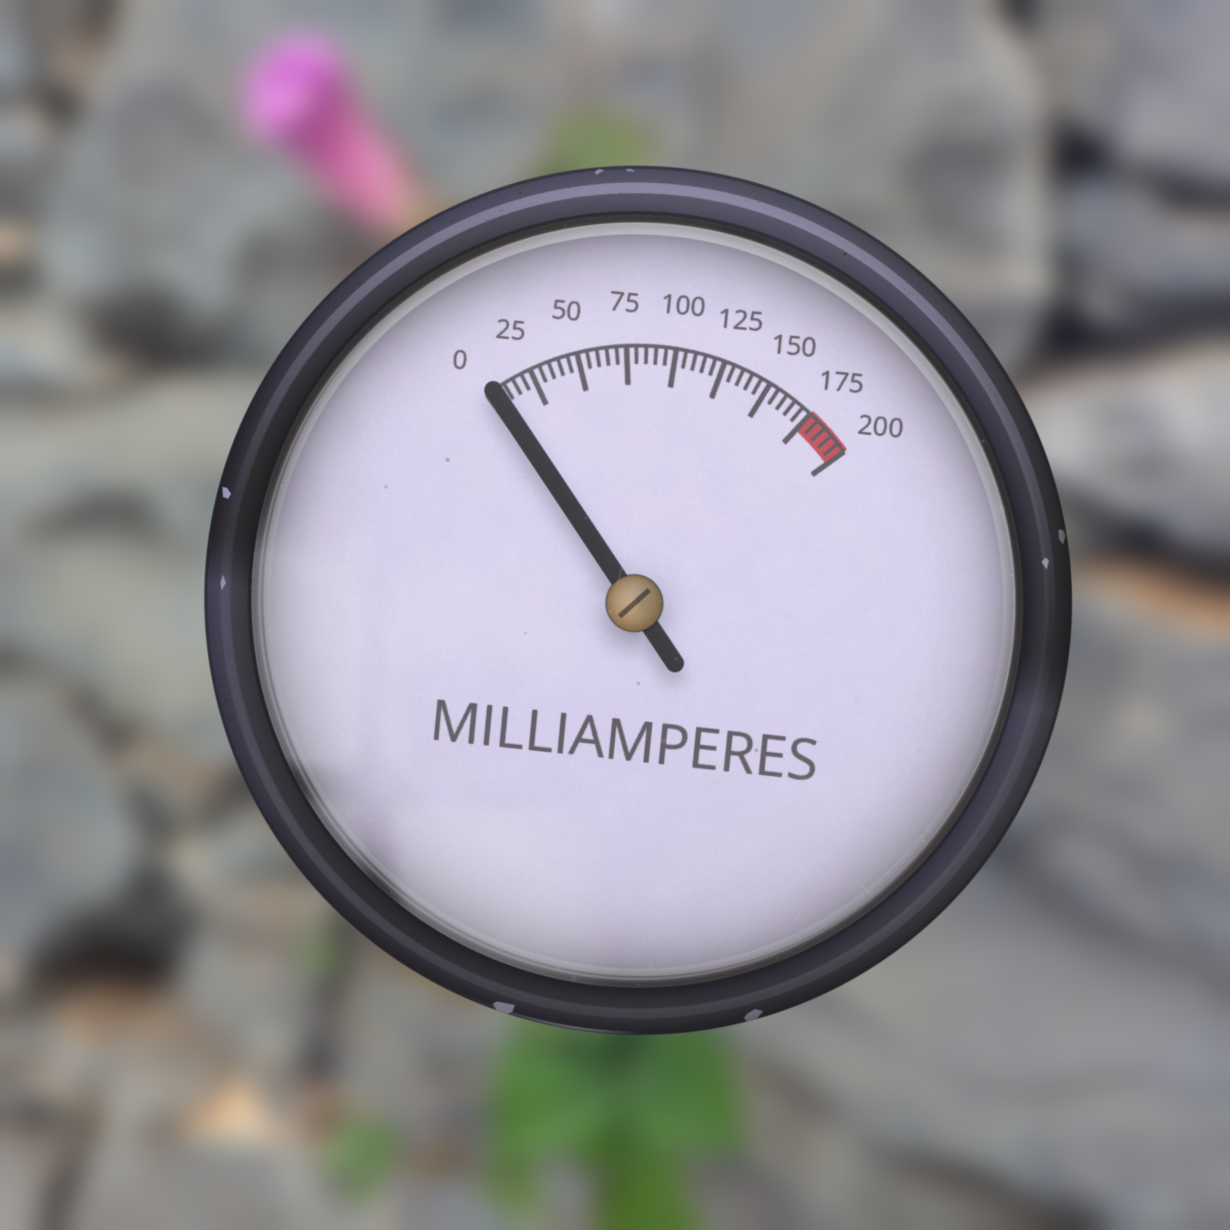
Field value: mA 5
